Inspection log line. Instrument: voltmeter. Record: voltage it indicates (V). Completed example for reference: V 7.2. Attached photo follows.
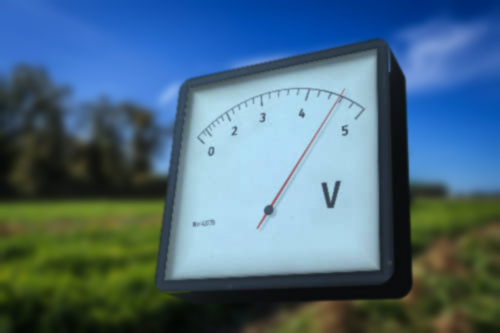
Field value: V 4.6
